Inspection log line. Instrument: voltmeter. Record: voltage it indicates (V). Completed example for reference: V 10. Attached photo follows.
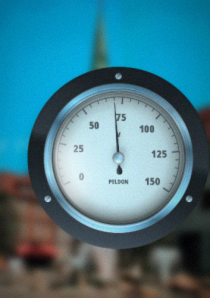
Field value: V 70
